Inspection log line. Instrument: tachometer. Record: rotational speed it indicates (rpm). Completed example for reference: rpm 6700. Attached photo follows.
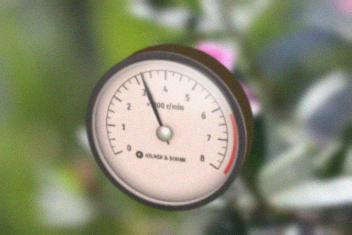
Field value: rpm 3250
